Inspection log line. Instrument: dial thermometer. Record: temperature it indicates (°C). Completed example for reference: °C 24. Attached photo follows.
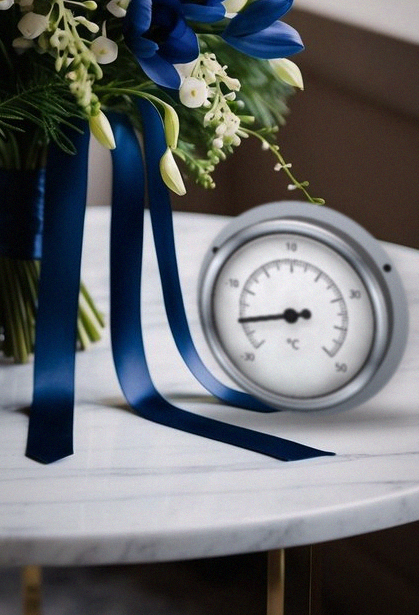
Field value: °C -20
